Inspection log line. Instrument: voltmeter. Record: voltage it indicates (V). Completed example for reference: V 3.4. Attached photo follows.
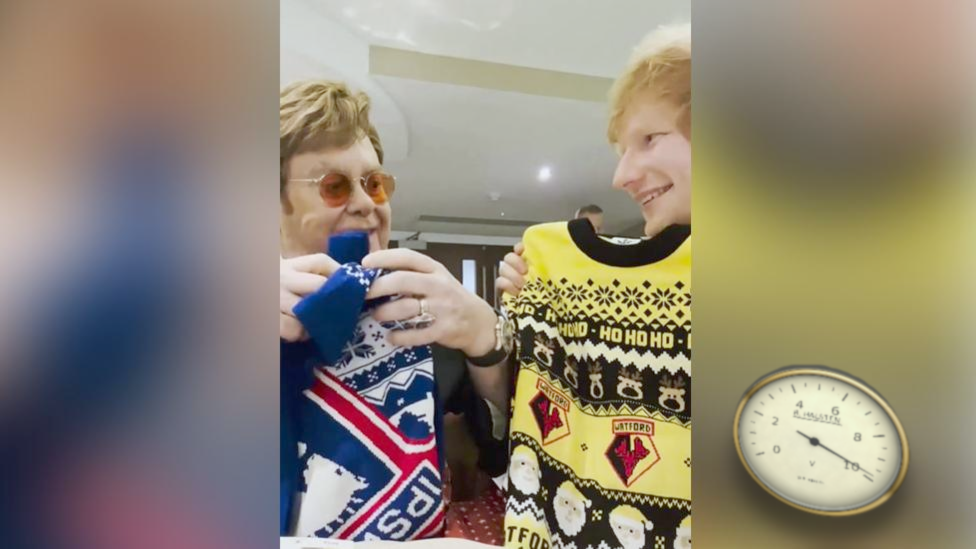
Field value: V 9.75
